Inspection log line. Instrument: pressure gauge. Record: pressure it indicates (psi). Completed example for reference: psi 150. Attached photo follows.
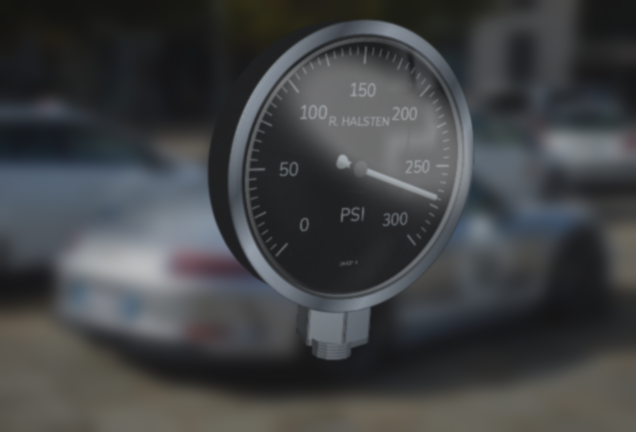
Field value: psi 270
